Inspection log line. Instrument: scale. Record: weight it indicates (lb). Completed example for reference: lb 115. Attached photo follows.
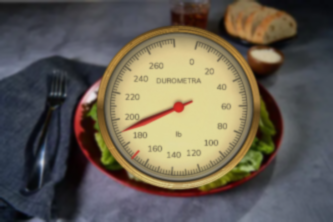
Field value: lb 190
